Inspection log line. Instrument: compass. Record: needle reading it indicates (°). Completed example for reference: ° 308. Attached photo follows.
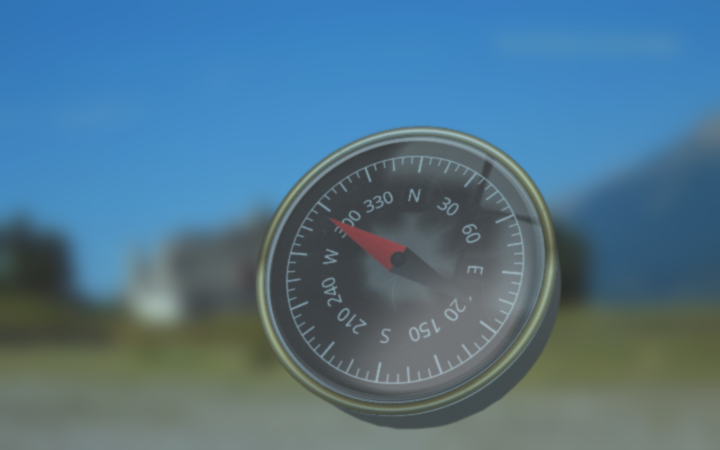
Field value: ° 295
